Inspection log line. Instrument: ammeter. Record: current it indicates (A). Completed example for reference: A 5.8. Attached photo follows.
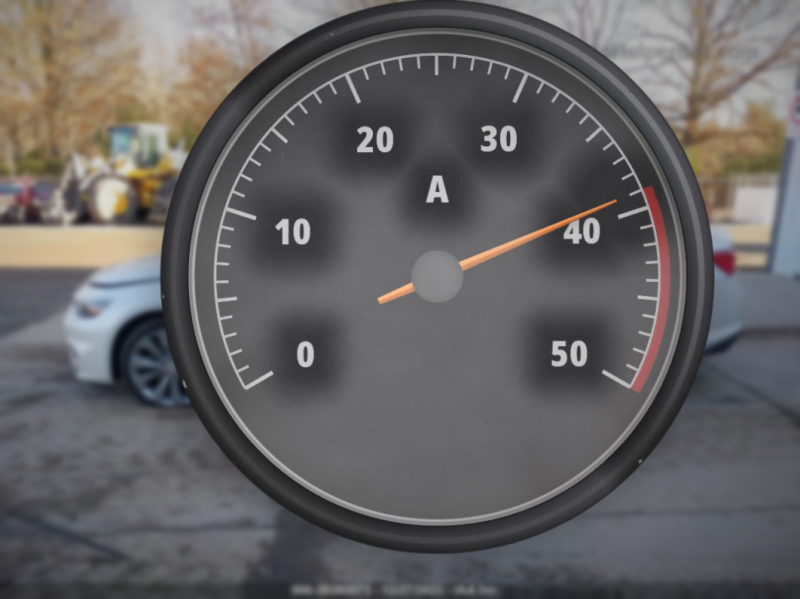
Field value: A 39
